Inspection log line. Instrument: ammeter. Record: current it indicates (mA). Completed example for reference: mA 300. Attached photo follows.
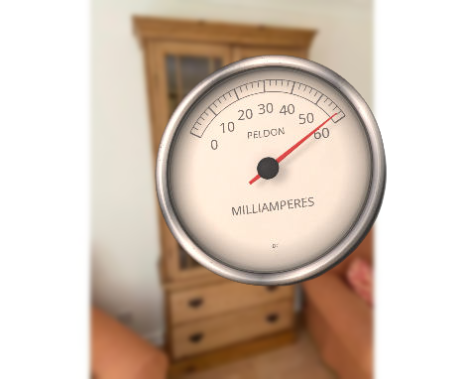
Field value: mA 58
